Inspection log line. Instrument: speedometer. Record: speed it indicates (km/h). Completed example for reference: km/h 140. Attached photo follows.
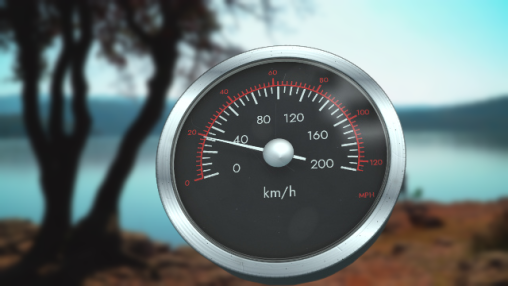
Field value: km/h 30
